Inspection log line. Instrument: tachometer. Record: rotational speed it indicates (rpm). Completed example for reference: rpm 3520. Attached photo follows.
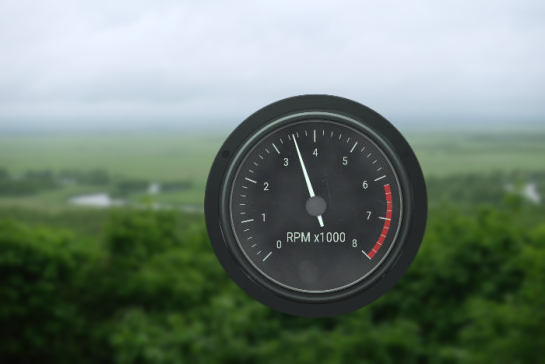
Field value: rpm 3500
